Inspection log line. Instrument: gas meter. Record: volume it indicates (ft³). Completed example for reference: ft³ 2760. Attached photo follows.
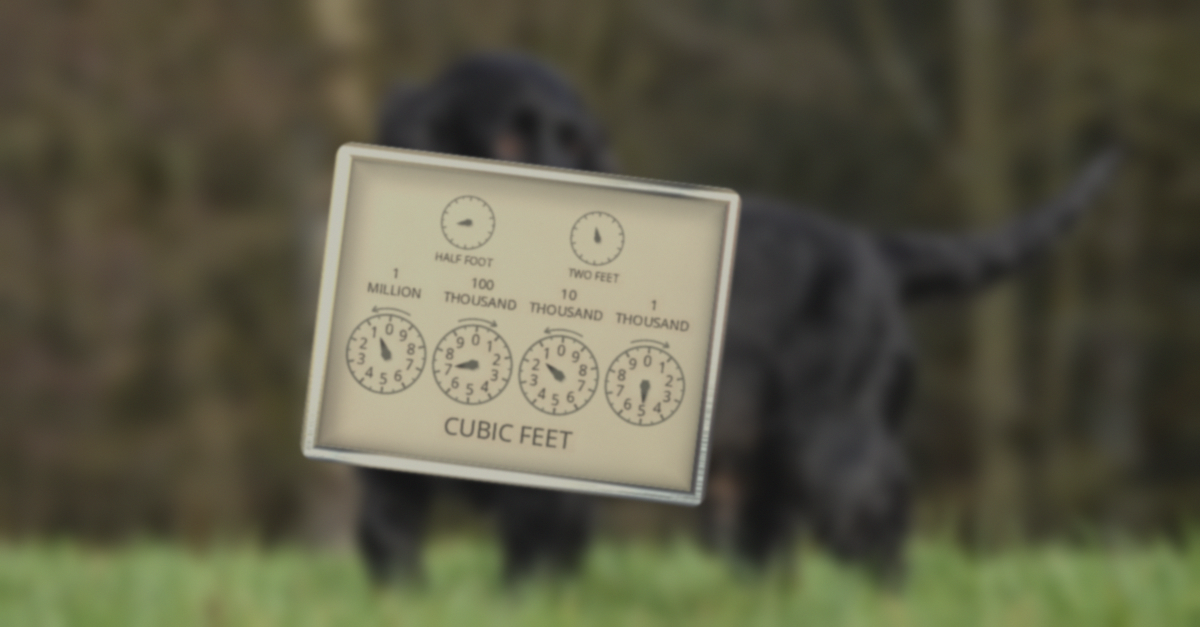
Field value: ft³ 71500
